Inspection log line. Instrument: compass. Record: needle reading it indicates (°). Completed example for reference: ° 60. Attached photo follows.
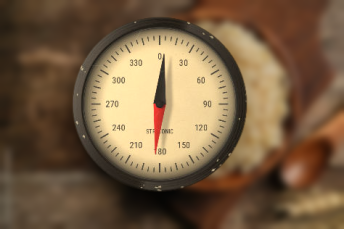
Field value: ° 185
